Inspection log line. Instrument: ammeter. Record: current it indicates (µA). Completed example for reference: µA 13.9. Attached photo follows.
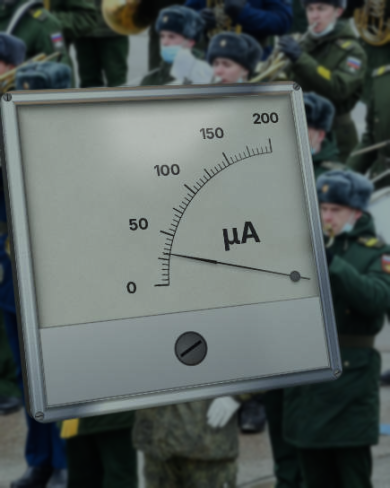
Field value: µA 30
